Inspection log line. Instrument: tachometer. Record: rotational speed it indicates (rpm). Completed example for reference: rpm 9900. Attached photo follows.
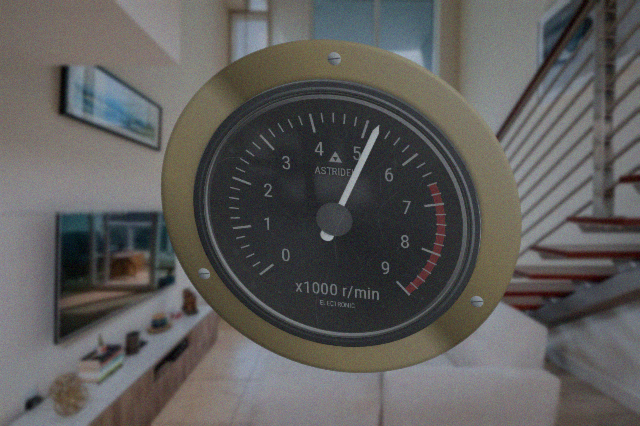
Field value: rpm 5200
